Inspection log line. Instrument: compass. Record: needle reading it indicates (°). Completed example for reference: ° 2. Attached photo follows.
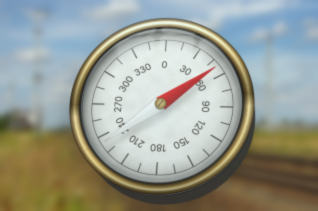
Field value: ° 52.5
